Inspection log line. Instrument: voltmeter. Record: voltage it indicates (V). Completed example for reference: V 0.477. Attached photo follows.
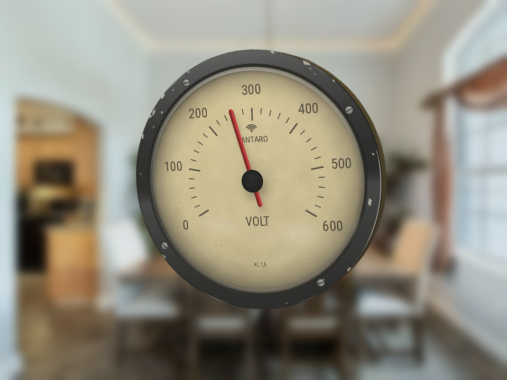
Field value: V 260
